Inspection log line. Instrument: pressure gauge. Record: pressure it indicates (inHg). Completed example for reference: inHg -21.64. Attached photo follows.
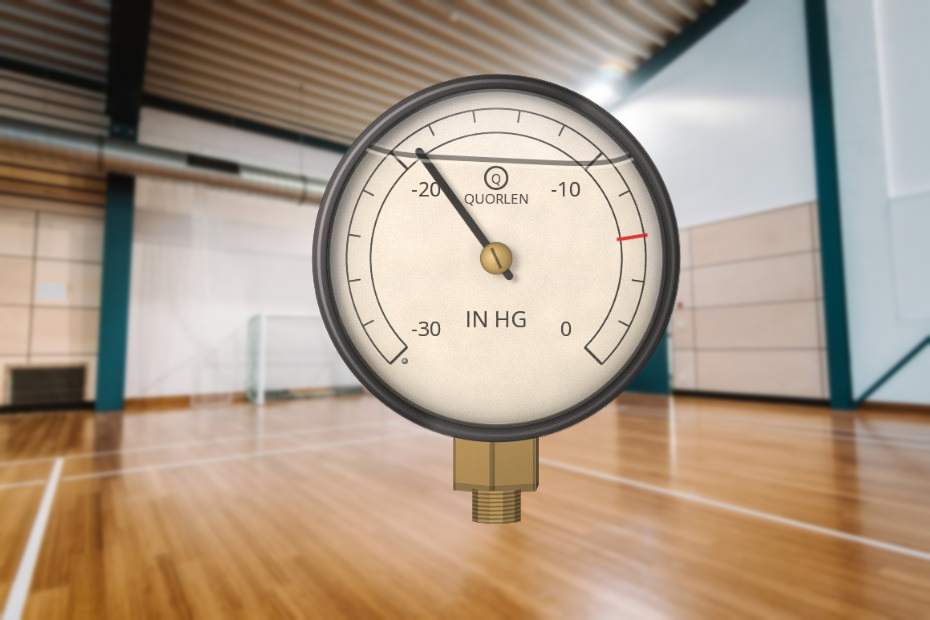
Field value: inHg -19
